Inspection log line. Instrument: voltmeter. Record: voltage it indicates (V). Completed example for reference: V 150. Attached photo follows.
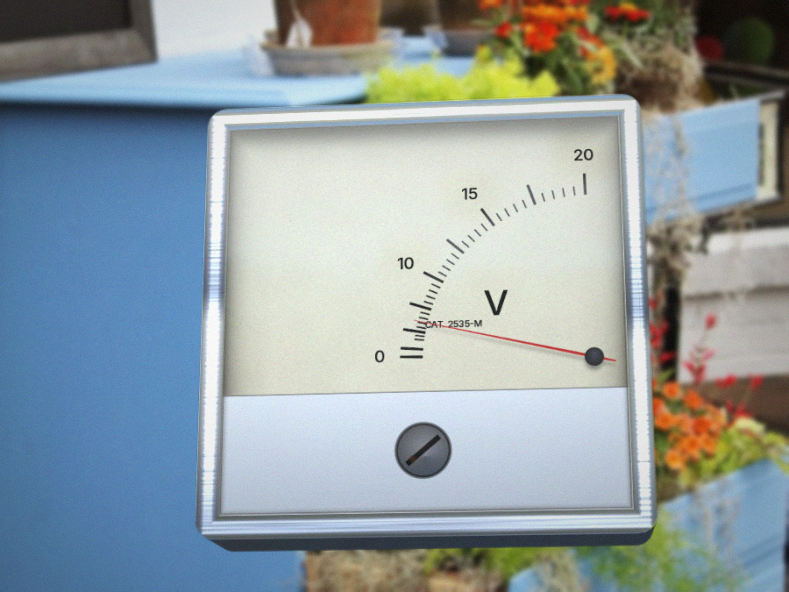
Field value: V 6
